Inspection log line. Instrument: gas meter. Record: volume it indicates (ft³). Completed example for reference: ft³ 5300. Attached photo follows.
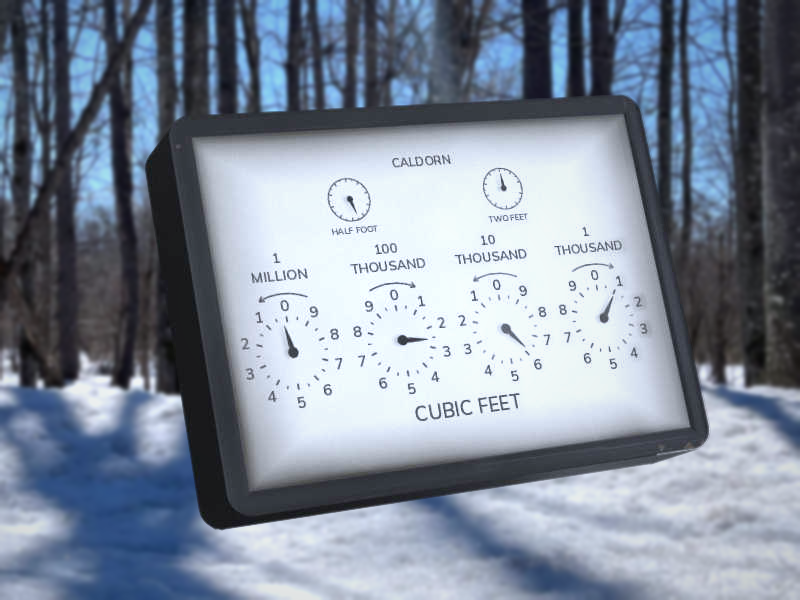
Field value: ft³ 26100
